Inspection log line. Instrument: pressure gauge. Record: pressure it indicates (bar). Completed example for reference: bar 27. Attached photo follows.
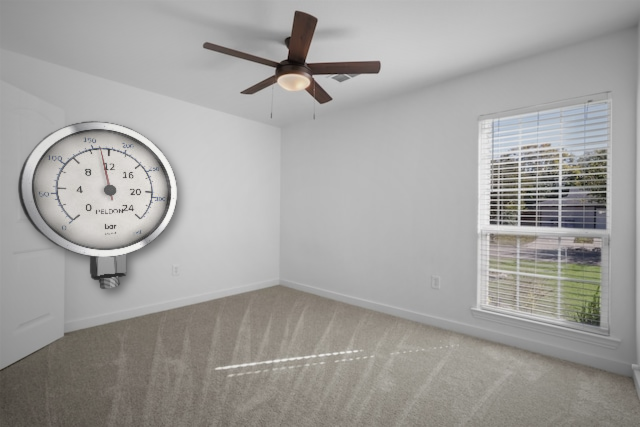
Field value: bar 11
